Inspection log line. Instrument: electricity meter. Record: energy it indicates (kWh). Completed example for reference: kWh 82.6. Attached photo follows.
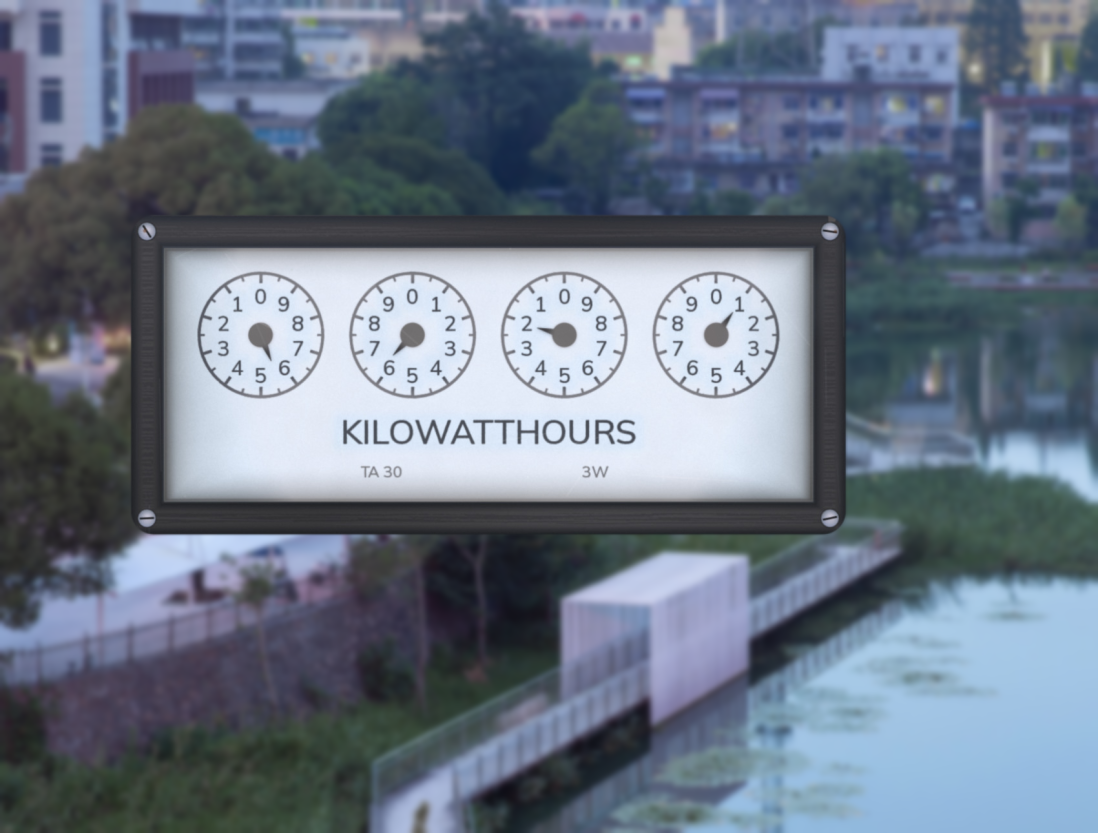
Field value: kWh 5621
